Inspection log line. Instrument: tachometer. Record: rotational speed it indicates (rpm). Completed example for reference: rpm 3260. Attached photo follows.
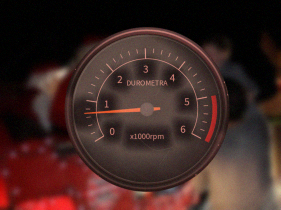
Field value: rpm 700
